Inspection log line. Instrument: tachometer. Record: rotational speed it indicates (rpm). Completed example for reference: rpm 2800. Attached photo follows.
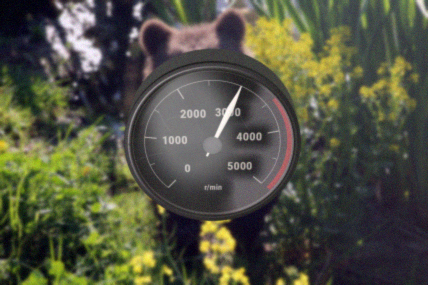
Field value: rpm 3000
